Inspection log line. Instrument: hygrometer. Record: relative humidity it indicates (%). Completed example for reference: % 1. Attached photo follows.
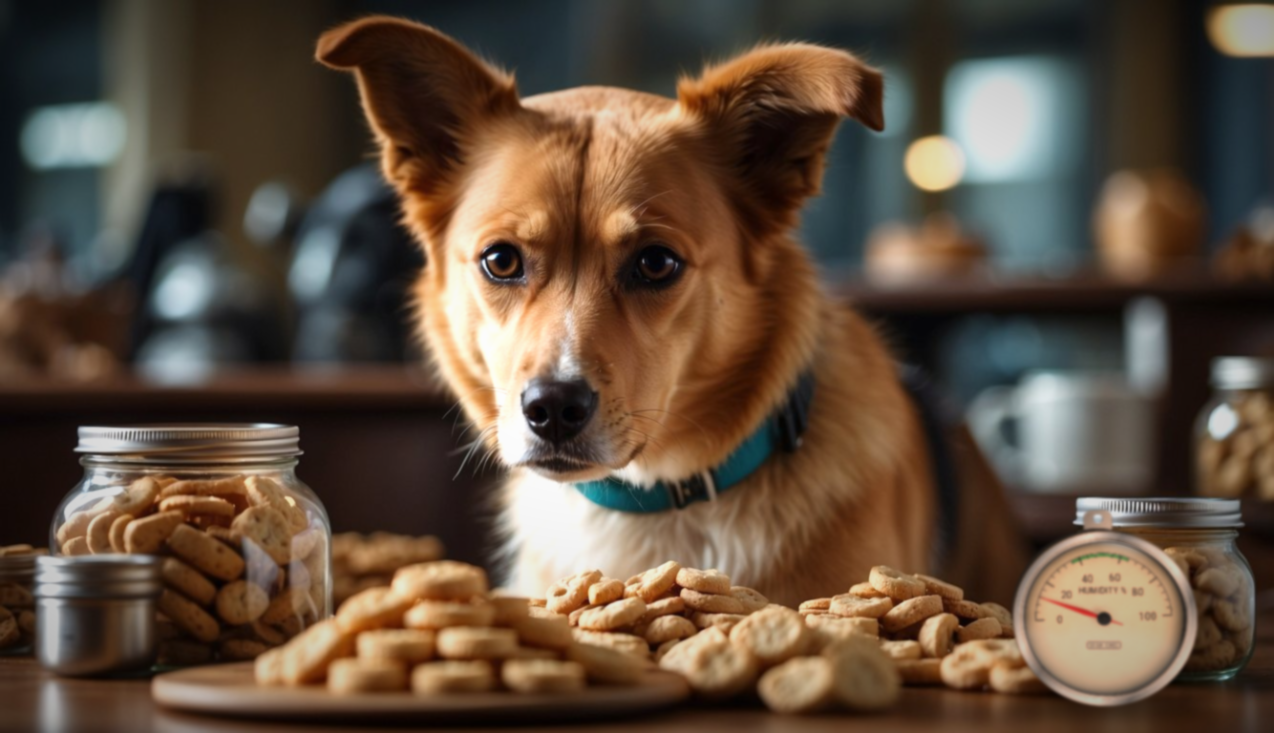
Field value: % 12
